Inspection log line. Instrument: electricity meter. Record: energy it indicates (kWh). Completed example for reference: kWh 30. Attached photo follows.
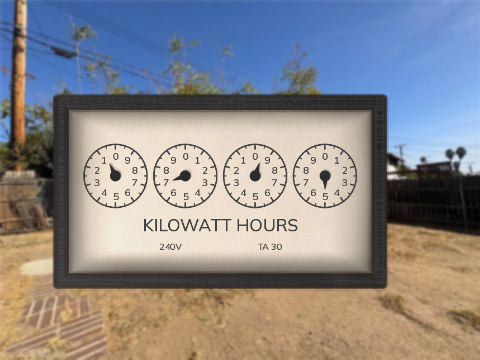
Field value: kWh 695
